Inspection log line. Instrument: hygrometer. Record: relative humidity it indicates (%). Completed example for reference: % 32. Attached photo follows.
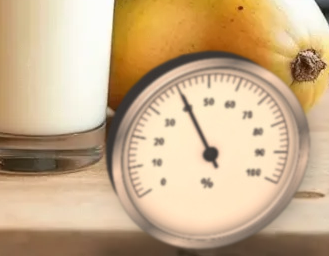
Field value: % 40
